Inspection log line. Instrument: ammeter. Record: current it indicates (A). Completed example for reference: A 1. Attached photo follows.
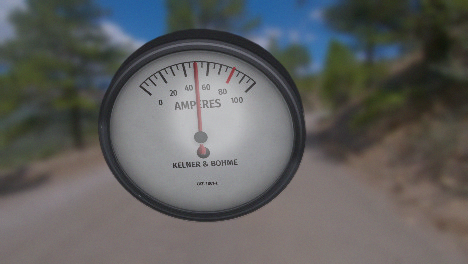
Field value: A 50
